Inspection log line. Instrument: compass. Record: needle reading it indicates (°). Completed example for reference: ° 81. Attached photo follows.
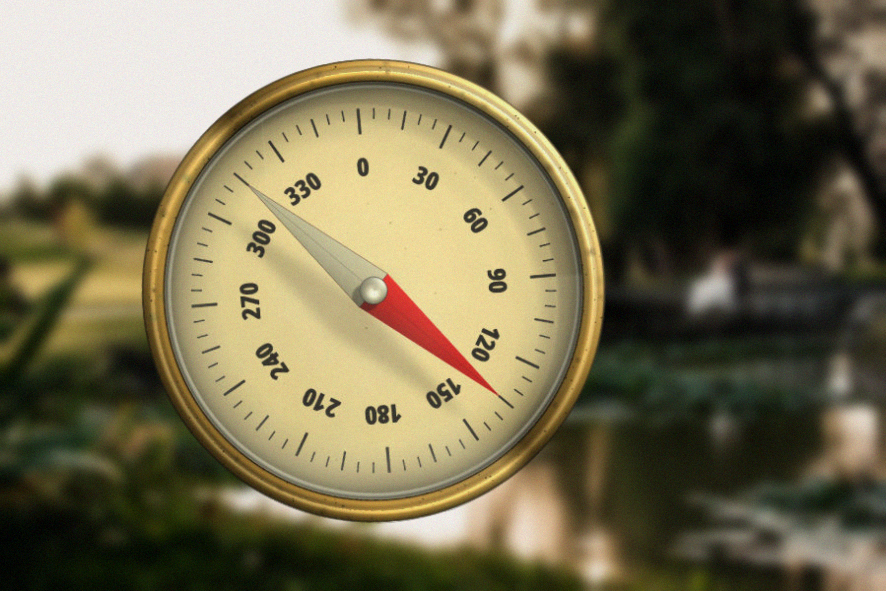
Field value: ° 135
